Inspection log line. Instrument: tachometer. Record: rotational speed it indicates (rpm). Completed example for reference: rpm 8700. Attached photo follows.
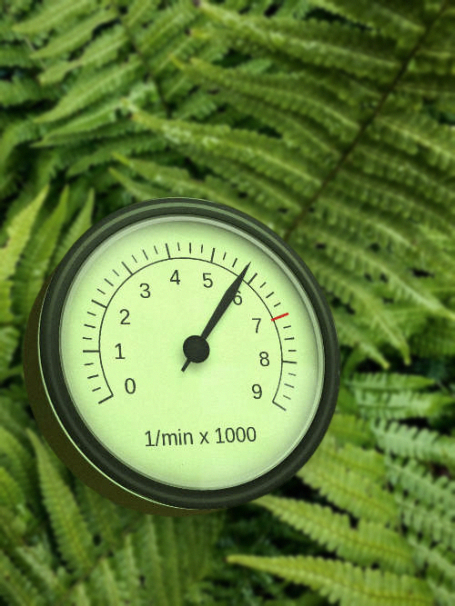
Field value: rpm 5750
